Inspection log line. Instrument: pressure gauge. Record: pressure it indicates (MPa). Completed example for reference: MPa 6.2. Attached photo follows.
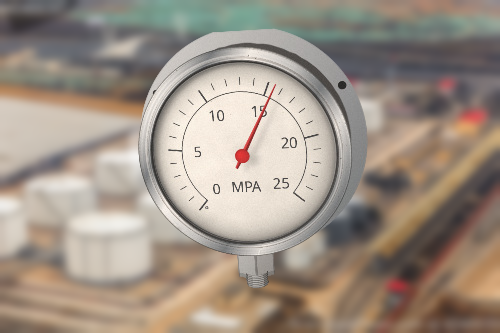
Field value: MPa 15.5
